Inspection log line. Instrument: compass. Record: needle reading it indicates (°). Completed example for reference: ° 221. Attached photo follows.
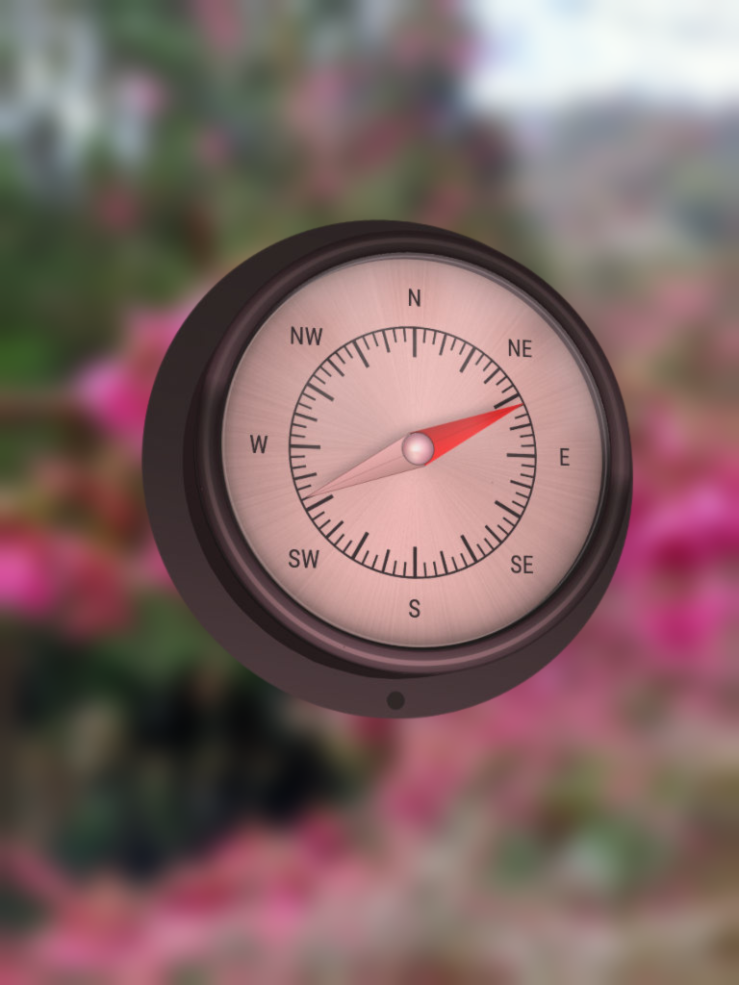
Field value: ° 65
